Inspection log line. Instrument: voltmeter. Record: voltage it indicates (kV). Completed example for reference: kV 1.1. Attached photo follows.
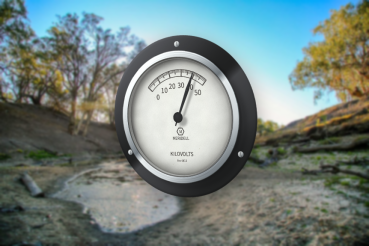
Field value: kV 40
